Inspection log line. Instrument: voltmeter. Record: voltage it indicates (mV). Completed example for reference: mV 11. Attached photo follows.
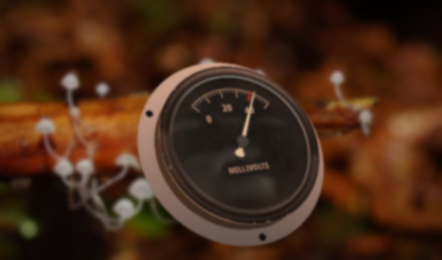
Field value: mV 40
